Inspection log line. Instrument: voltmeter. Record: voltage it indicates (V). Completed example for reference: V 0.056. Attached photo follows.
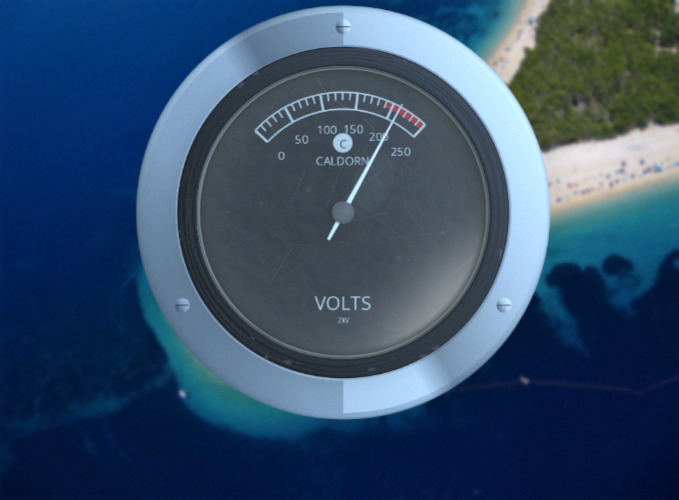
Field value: V 210
